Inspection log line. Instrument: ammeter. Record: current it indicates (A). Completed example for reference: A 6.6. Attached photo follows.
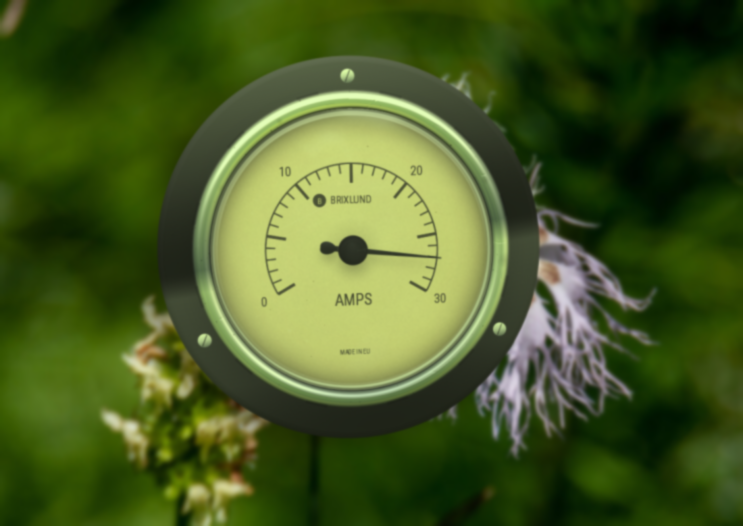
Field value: A 27
